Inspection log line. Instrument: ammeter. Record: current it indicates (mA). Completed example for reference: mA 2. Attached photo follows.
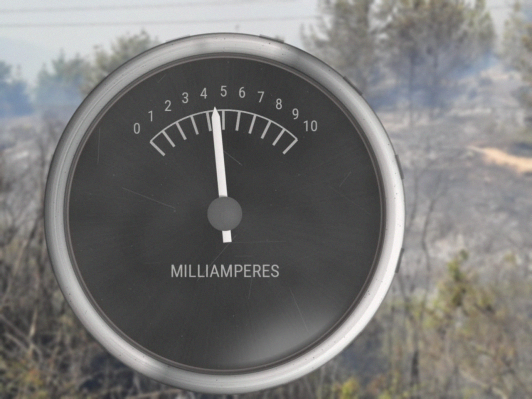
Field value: mA 4.5
